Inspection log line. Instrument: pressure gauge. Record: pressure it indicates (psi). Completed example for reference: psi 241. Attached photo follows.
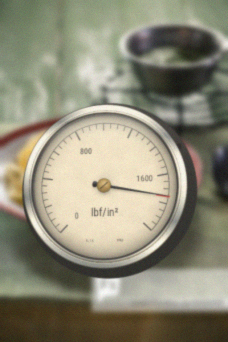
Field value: psi 1750
